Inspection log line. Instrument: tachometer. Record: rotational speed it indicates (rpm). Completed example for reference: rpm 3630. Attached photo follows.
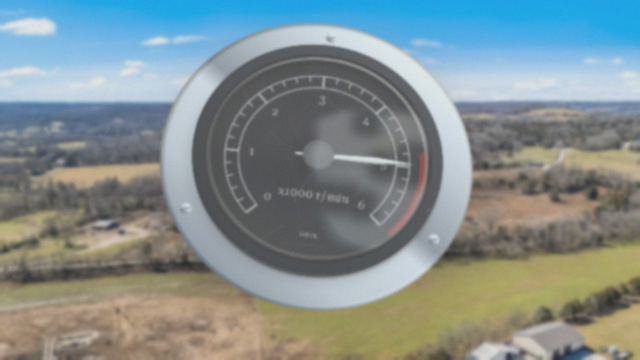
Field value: rpm 5000
